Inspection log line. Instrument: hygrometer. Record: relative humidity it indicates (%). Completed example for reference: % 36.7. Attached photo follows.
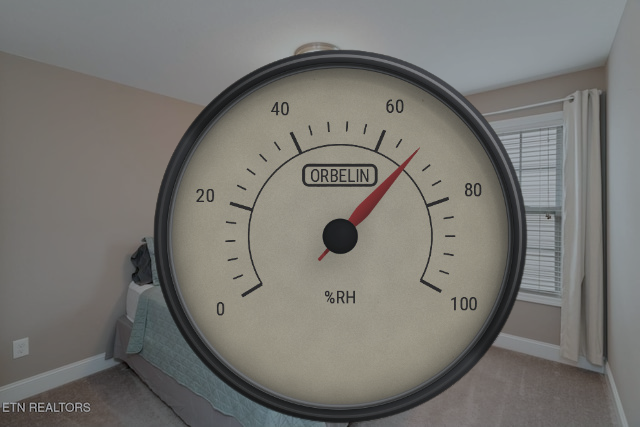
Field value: % 68
